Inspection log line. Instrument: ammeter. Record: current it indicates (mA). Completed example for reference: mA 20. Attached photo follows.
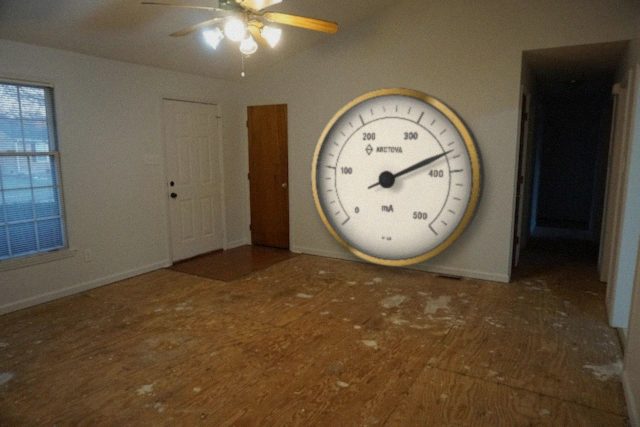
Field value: mA 370
